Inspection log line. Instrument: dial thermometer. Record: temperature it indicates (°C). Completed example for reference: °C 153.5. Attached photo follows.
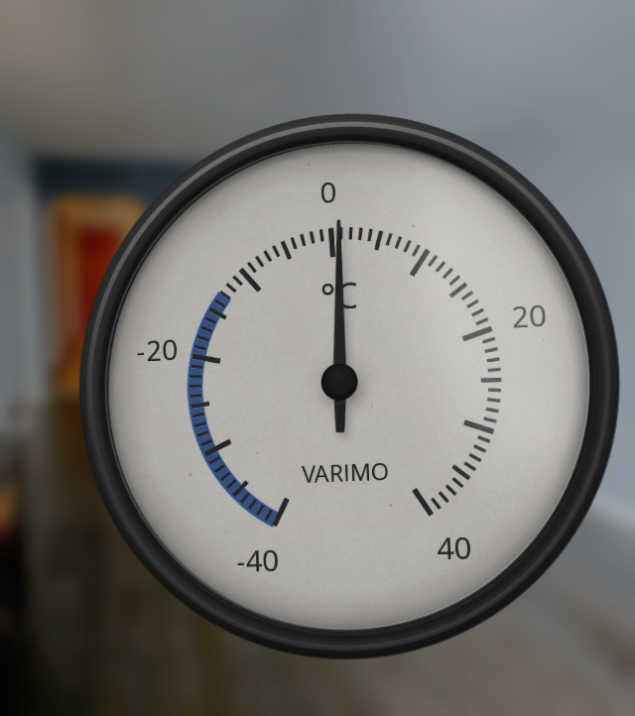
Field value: °C 1
